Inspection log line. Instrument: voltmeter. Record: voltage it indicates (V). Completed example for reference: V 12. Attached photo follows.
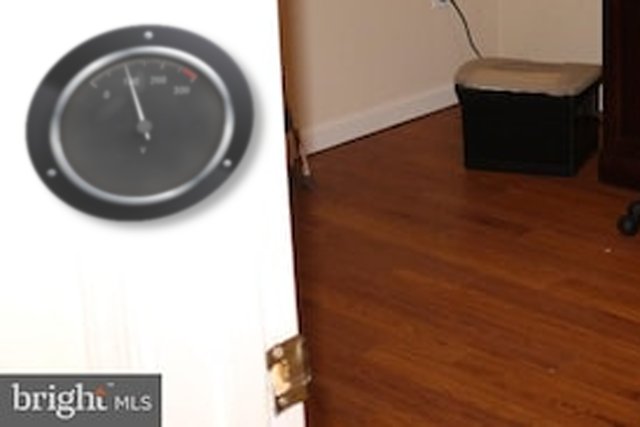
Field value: V 100
